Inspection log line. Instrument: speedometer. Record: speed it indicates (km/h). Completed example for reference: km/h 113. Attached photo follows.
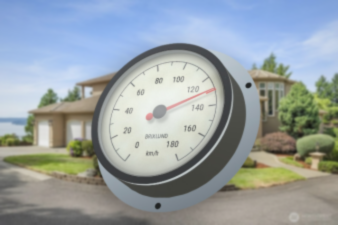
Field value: km/h 130
